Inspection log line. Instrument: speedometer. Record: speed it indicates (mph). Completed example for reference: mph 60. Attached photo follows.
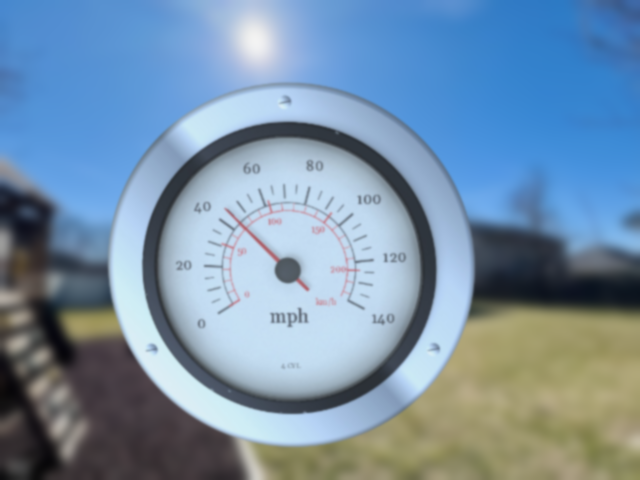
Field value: mph 45
